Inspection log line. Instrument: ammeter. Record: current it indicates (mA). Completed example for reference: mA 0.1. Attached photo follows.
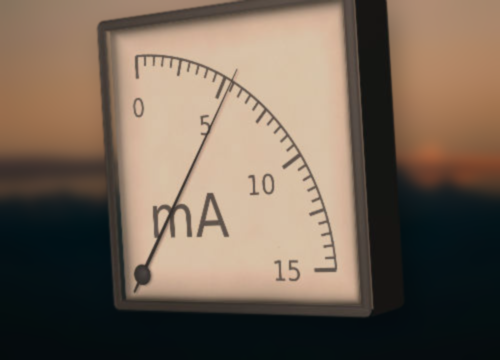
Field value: mA 5.5
